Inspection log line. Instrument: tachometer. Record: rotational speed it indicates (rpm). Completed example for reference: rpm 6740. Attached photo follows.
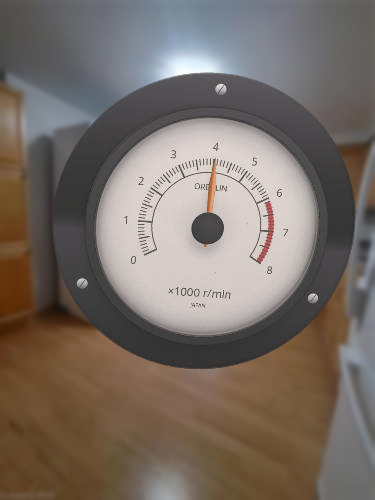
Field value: rpm 4000
